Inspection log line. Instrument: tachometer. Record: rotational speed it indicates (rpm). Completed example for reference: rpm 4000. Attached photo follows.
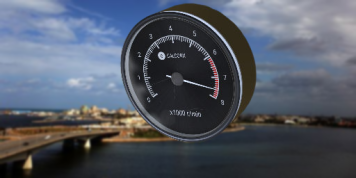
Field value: rpm 7500
